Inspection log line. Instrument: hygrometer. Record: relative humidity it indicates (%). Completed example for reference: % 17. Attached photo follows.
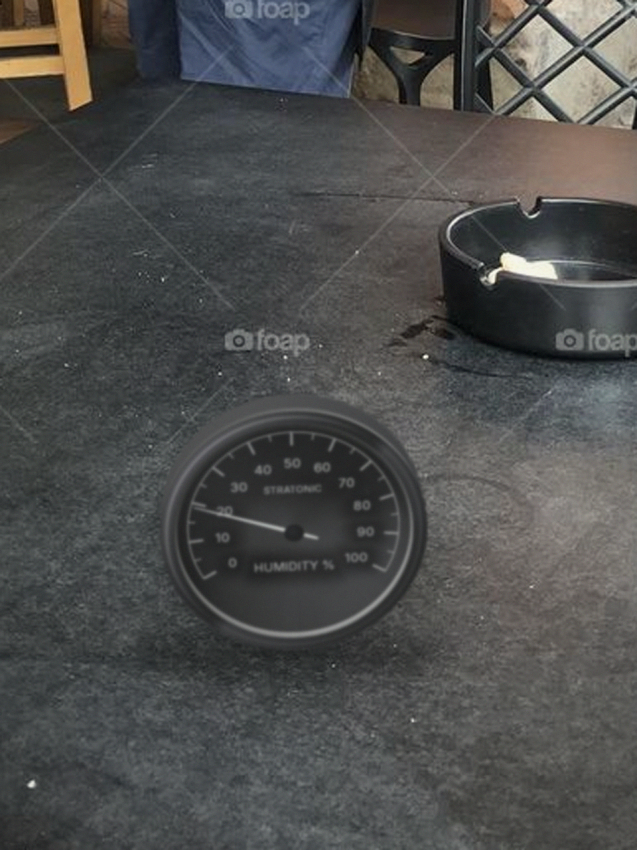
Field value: % 20
